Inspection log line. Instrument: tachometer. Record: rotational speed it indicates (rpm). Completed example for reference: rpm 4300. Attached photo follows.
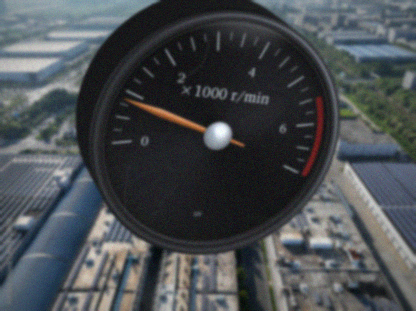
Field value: rpm 875
